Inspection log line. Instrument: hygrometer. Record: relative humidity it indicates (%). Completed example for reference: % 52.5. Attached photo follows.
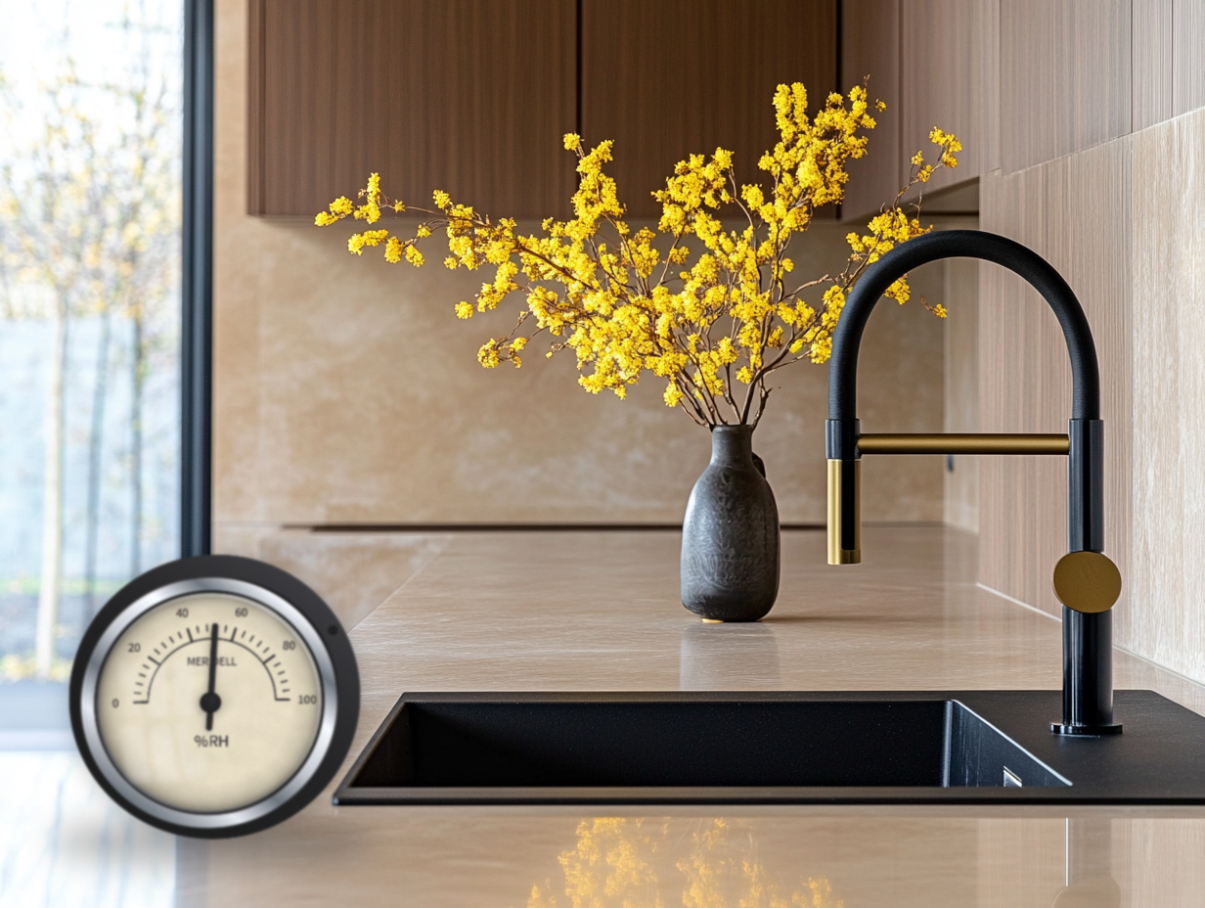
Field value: % 52
